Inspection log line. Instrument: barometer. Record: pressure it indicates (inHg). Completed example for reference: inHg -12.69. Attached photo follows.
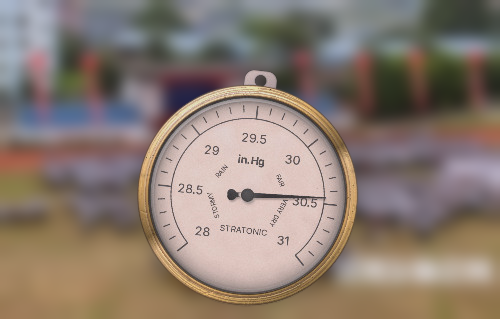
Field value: inHg 30.45
